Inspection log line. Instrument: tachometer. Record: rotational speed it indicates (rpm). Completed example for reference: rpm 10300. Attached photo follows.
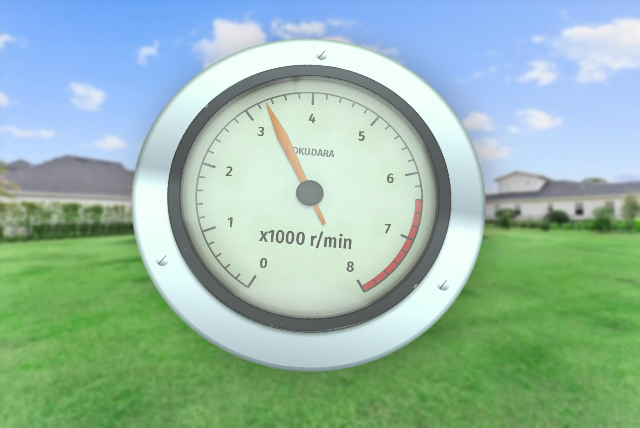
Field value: rpm 3300
